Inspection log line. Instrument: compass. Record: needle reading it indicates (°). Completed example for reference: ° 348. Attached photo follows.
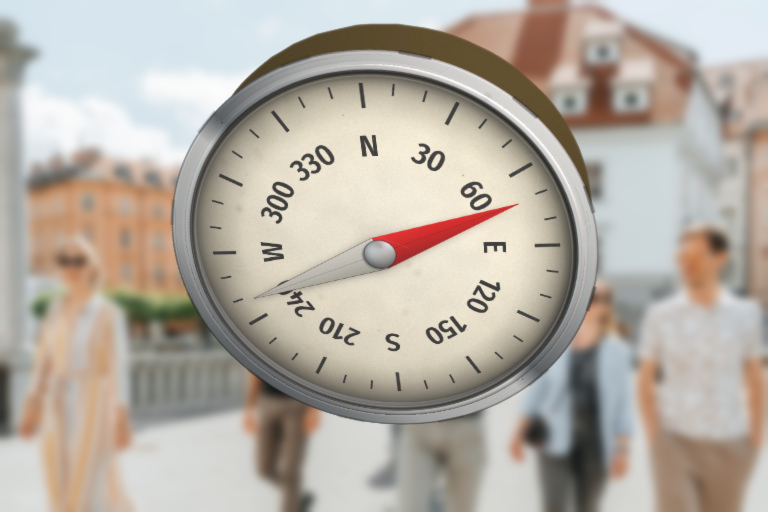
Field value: ° 70
